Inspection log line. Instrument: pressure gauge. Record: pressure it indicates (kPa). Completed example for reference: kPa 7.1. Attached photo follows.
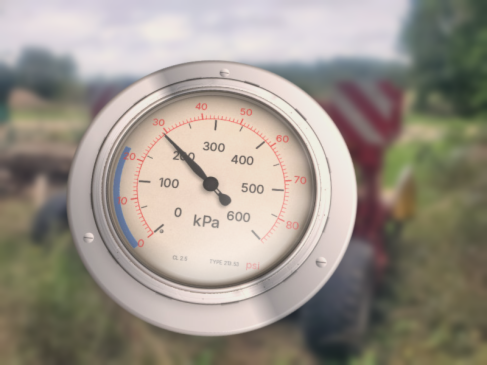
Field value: kPa 200
